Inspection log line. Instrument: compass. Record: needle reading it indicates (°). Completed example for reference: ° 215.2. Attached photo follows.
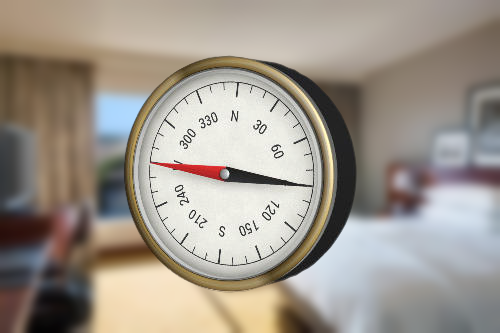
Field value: ° 270
